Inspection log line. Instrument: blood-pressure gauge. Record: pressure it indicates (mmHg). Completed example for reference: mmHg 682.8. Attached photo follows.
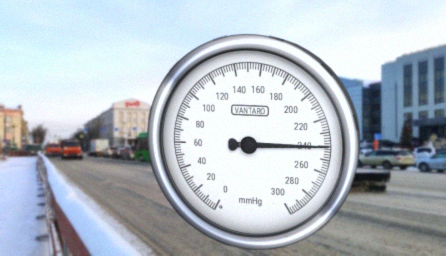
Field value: mmHg 240
